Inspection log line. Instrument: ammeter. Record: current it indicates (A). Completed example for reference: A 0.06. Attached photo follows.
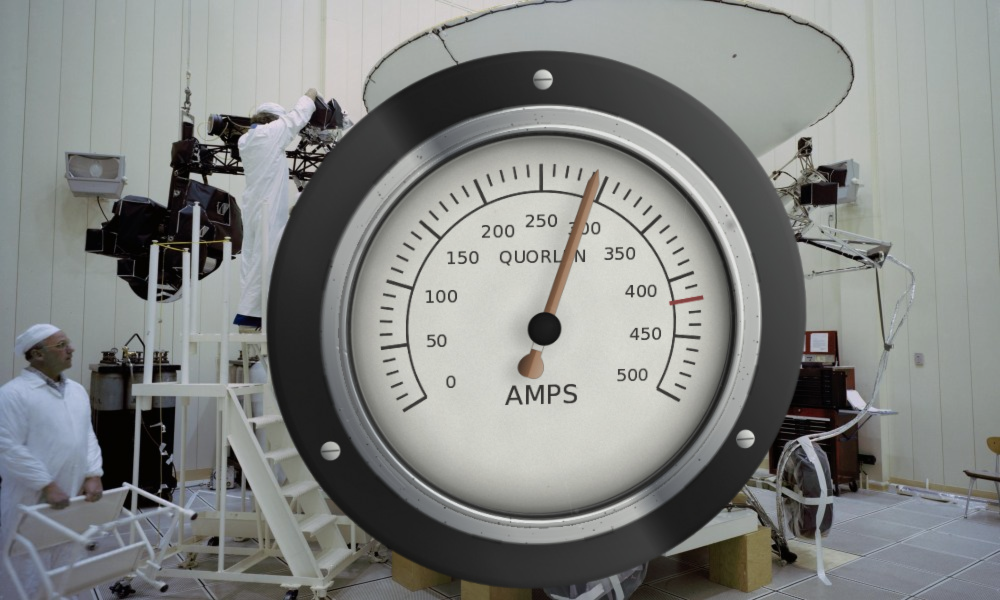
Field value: A 290
